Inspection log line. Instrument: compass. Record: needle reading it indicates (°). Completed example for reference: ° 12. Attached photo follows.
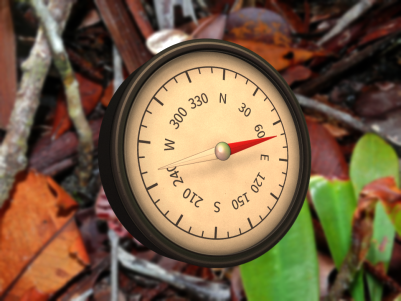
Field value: ° 70
